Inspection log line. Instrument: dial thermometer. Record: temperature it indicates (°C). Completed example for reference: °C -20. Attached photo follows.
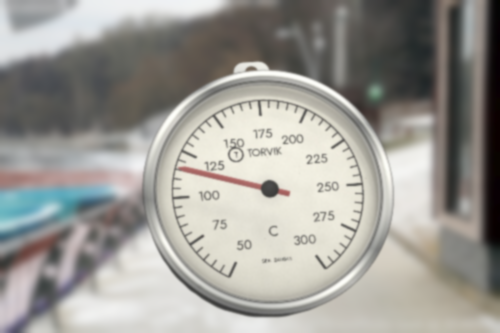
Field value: °C 115
